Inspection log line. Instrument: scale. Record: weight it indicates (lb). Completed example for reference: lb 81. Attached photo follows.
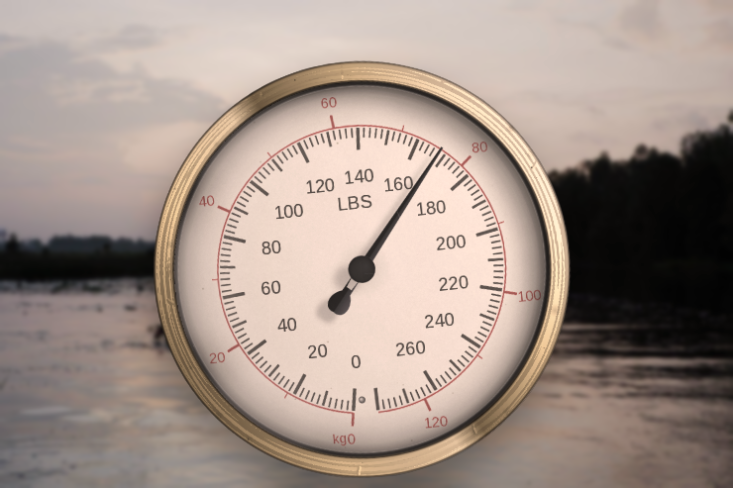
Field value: lb 168
